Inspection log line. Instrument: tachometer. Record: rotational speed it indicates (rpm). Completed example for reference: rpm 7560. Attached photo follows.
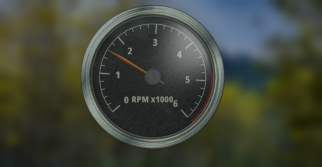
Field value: rpm 1600
